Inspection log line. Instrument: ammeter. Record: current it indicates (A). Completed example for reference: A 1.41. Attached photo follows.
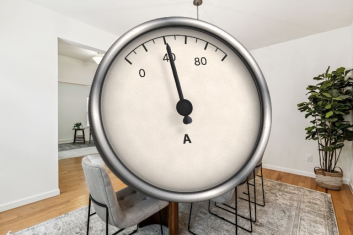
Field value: A 40
